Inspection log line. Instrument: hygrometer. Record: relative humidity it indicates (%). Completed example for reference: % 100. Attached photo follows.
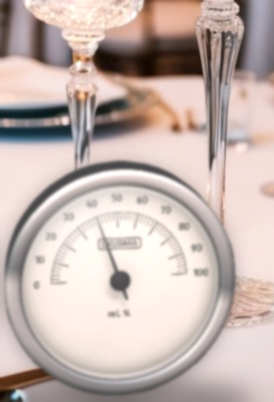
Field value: % 40
